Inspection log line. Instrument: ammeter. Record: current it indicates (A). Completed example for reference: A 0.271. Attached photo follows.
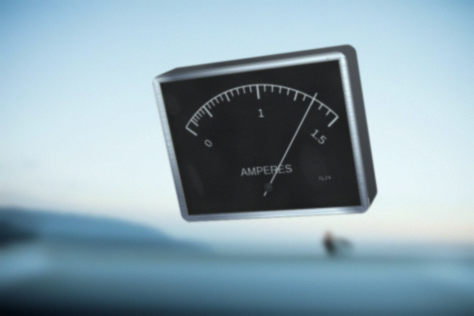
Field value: A 1.35
